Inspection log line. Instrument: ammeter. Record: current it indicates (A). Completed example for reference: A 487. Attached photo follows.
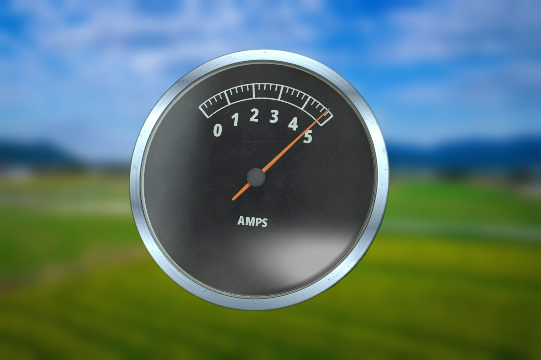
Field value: A 4.8
